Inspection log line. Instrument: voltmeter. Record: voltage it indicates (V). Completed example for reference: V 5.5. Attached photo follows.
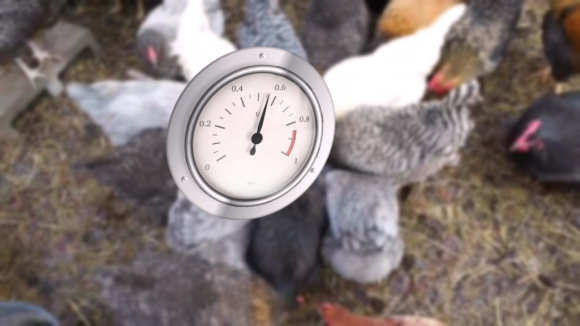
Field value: V 0.55
